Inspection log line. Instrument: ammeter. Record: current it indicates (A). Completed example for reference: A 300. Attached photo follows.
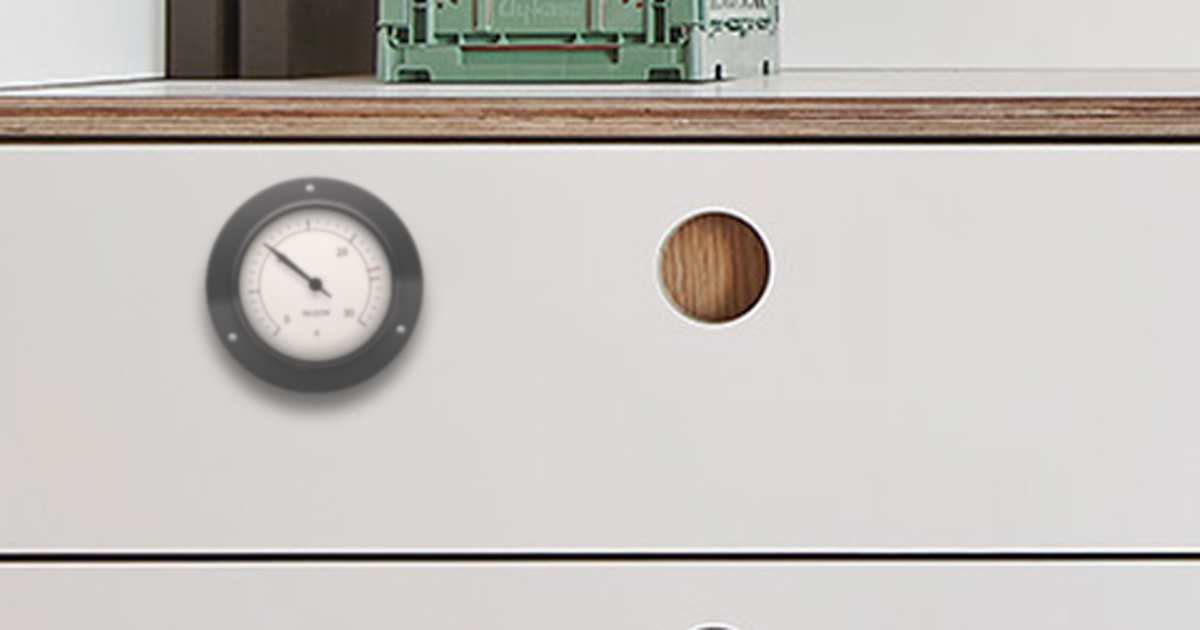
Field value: A 10
